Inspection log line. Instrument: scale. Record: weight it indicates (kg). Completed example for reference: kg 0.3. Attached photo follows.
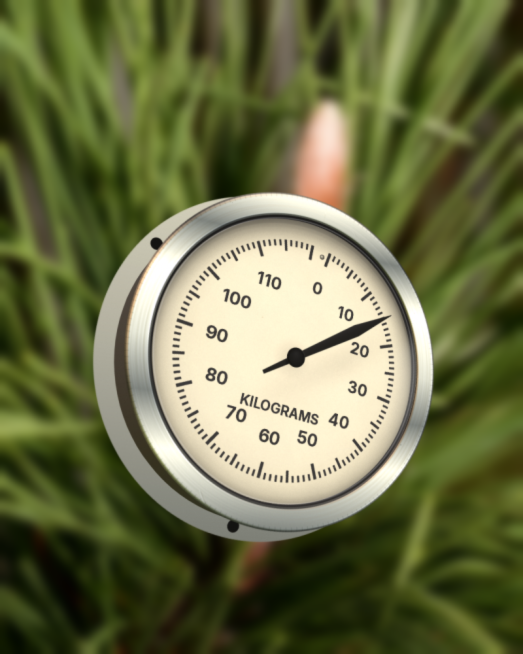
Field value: kg 15
